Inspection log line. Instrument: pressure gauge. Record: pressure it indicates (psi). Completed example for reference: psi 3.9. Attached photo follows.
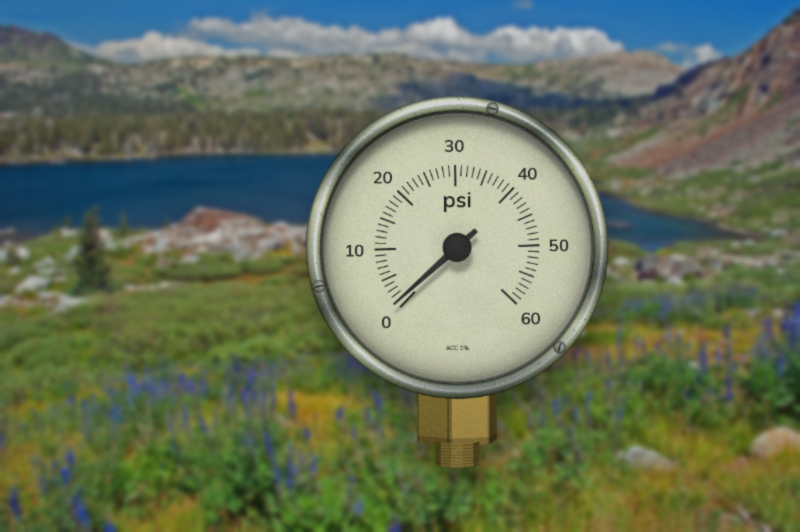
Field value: psi 1
